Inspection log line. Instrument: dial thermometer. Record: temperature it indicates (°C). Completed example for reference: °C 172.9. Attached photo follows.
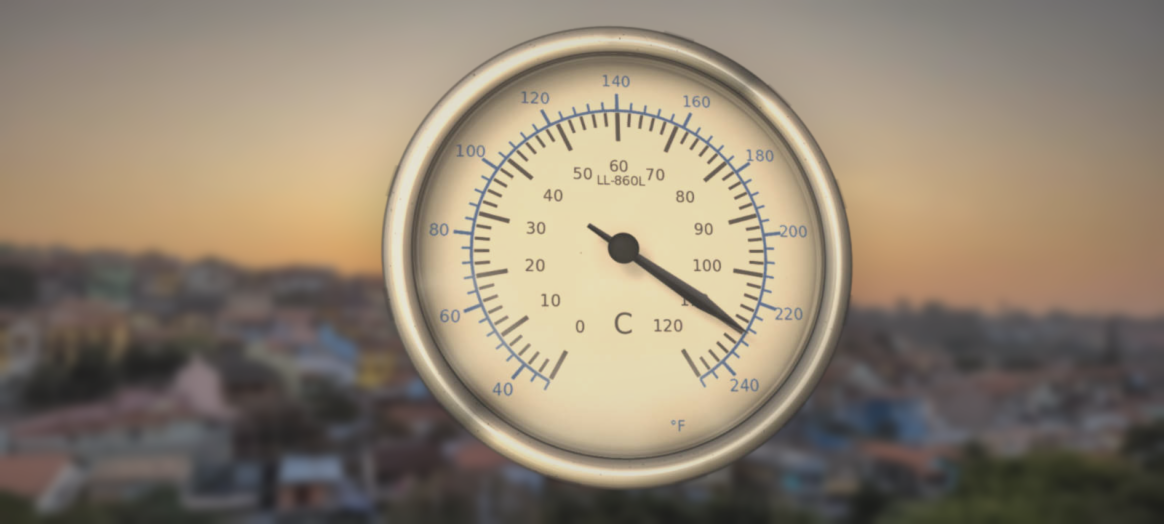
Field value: °C 110
